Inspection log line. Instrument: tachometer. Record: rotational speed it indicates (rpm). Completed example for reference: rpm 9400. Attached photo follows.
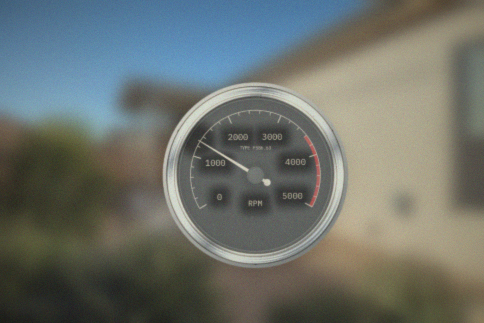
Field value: rpm 1300
